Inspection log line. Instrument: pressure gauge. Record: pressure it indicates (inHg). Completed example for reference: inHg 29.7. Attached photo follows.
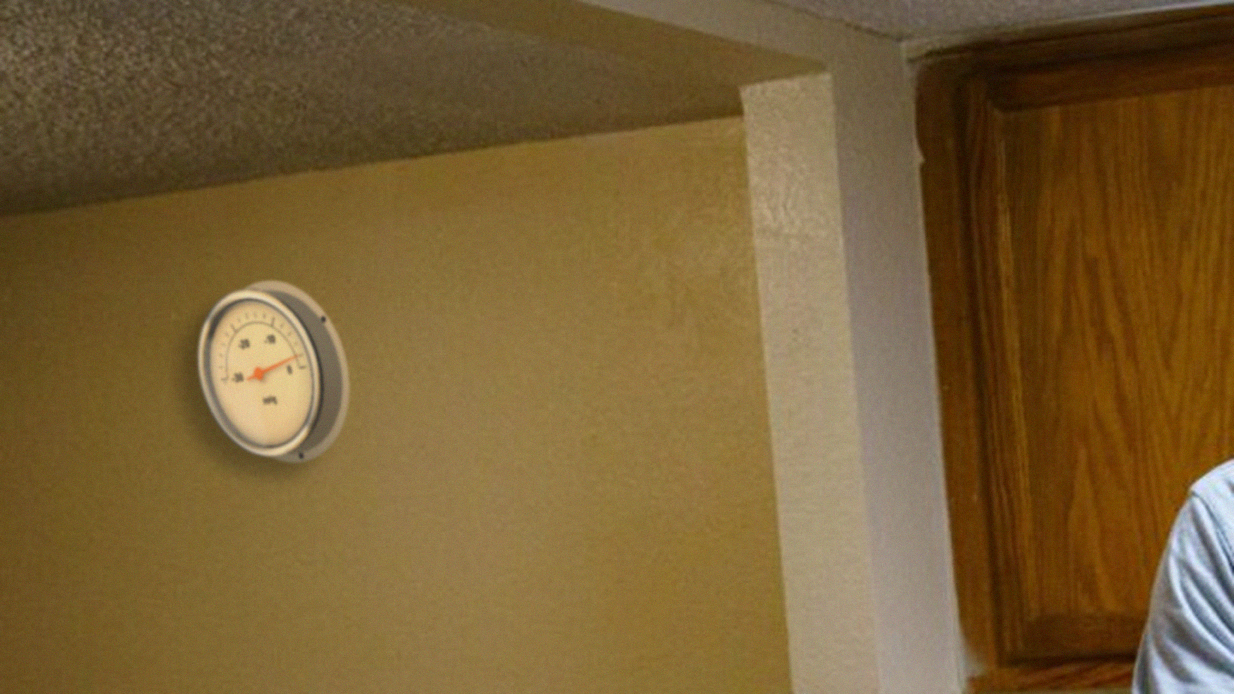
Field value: inHg -2
